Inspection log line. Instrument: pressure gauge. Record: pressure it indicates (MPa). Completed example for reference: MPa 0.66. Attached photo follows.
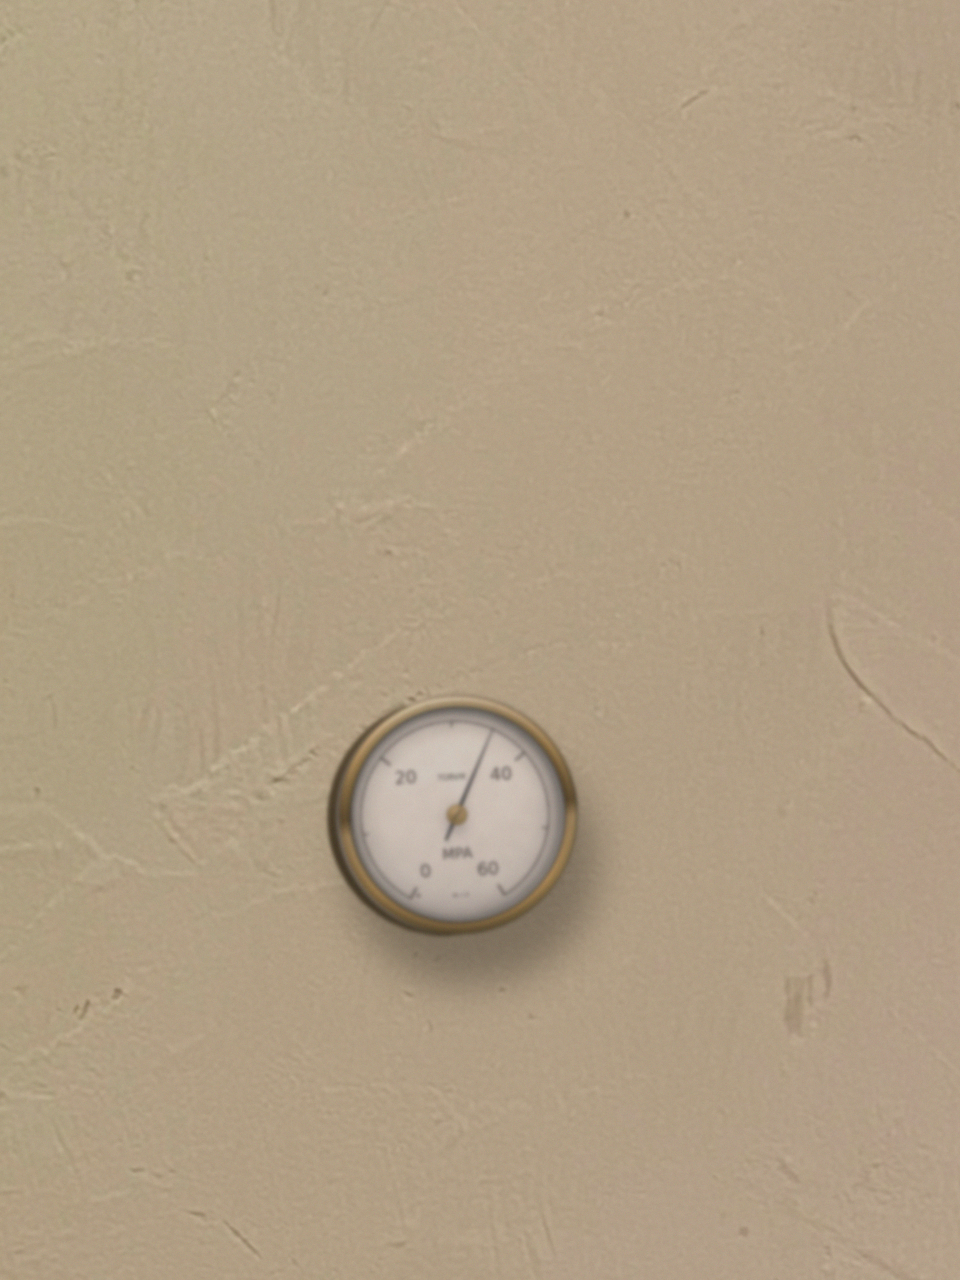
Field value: MPa 35
